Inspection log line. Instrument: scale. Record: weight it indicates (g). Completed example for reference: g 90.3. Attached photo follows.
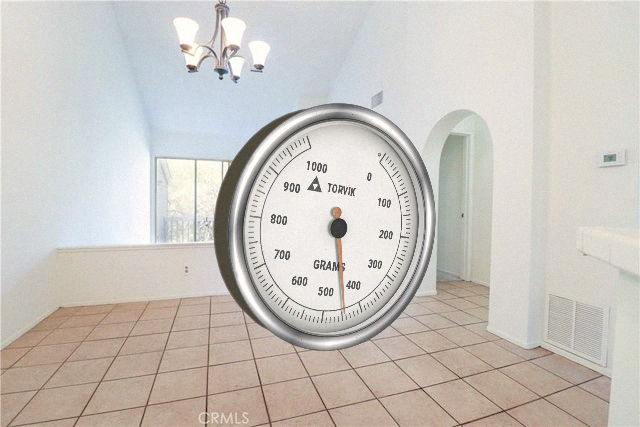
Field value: g 450
